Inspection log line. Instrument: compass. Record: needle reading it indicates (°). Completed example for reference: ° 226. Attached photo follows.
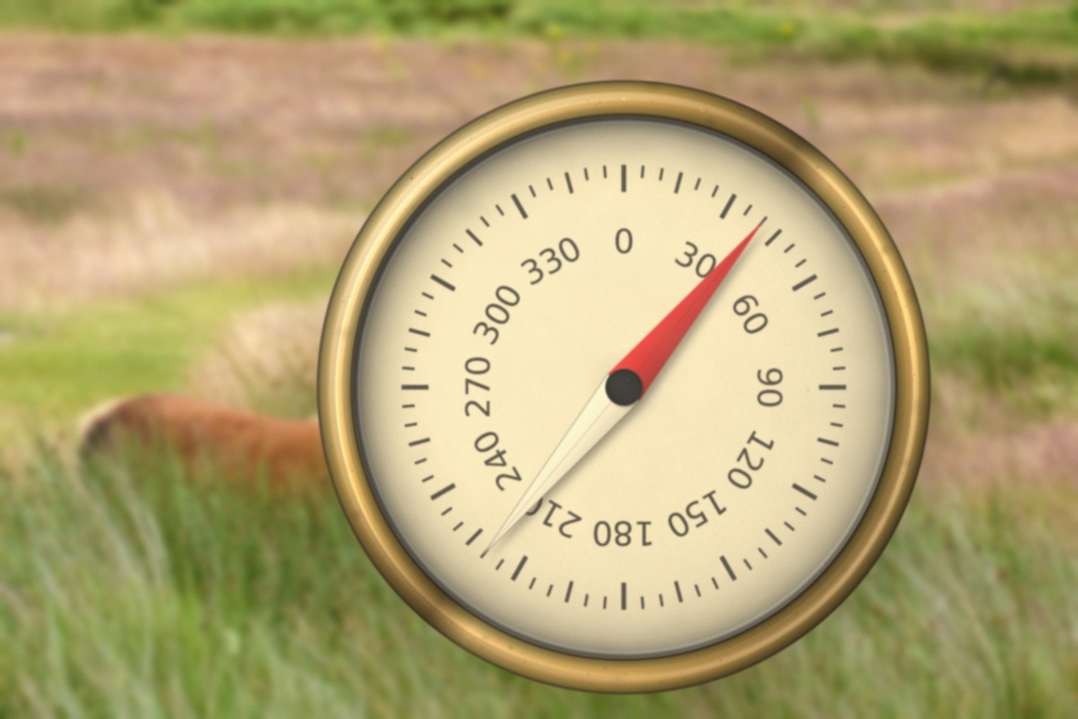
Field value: ° 40
